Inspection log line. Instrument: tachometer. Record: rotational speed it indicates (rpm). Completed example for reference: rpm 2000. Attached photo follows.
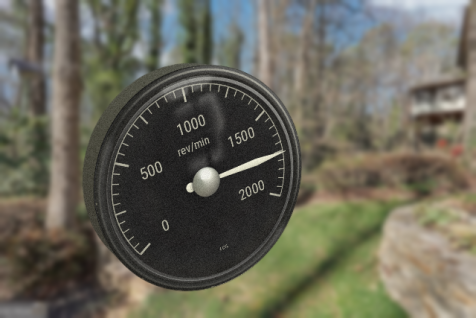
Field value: rpm 1750
